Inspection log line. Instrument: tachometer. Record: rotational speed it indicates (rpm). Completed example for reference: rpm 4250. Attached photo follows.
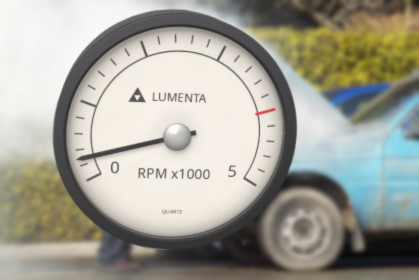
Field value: rpm 300
